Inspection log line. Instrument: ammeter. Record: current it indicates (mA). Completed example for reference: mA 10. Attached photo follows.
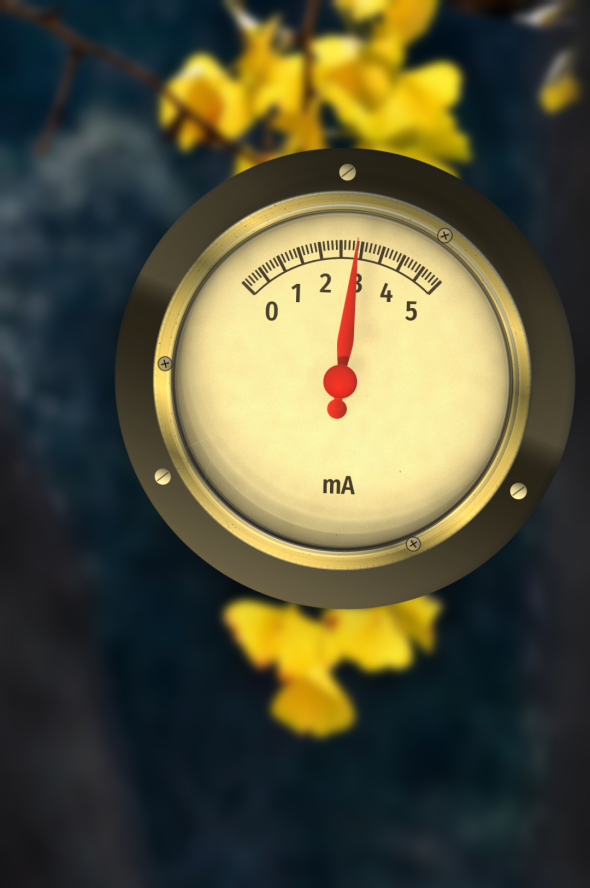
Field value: mA 2.9
